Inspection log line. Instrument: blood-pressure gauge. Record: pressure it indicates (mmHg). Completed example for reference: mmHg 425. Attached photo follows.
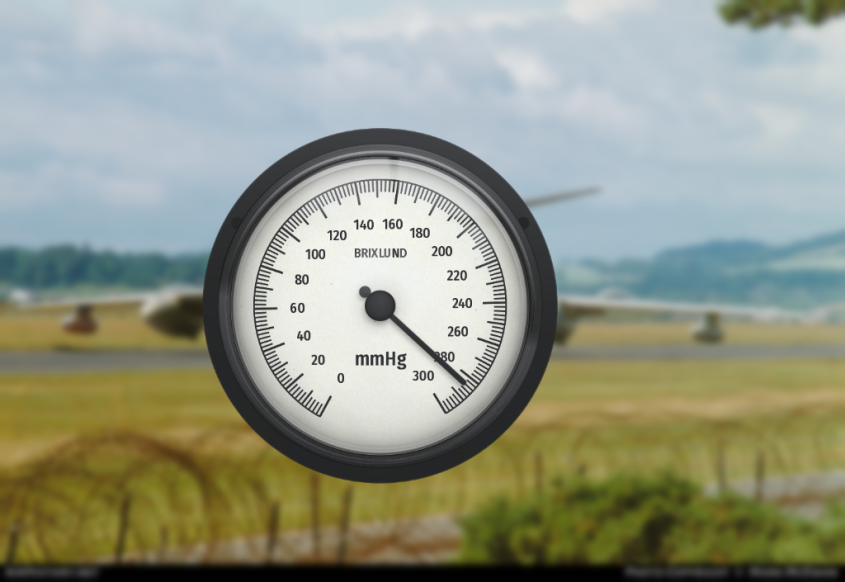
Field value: mmHg 284
